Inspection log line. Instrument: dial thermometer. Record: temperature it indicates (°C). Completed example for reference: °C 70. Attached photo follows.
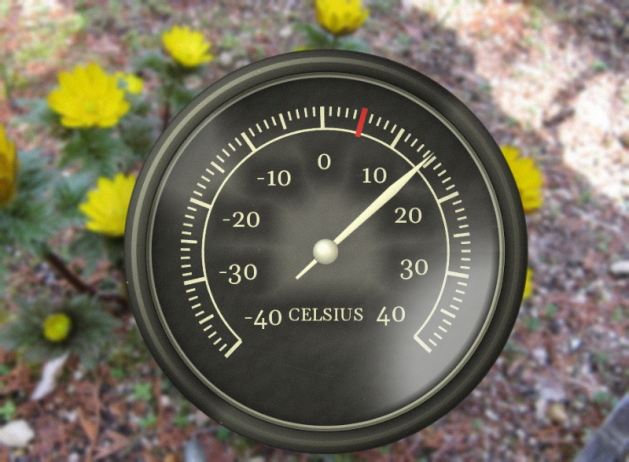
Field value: °C 14.5
